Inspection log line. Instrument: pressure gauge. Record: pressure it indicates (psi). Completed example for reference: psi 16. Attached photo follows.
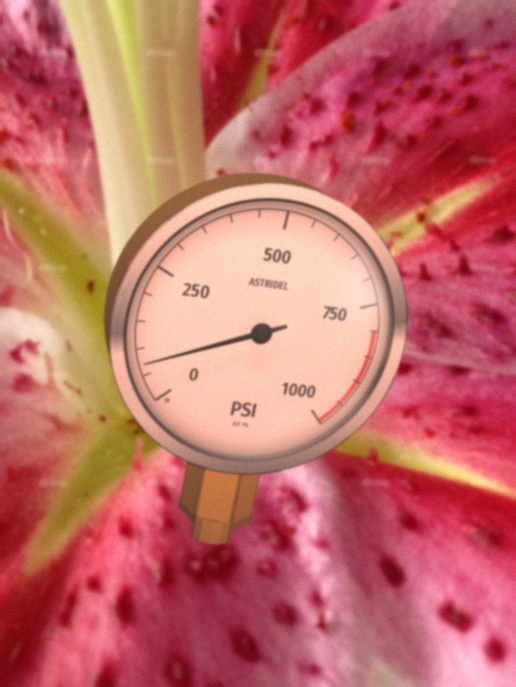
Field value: psi 75
